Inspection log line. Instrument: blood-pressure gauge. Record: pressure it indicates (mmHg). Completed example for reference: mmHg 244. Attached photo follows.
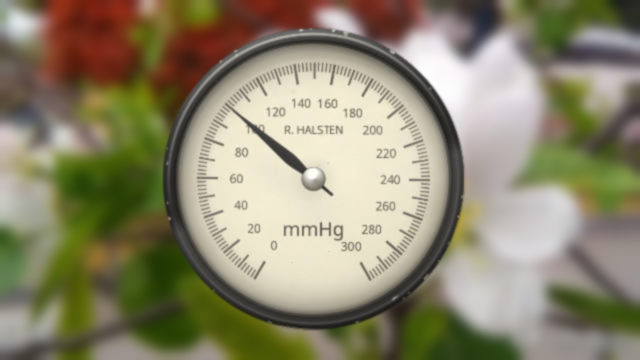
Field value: mmHg 100
